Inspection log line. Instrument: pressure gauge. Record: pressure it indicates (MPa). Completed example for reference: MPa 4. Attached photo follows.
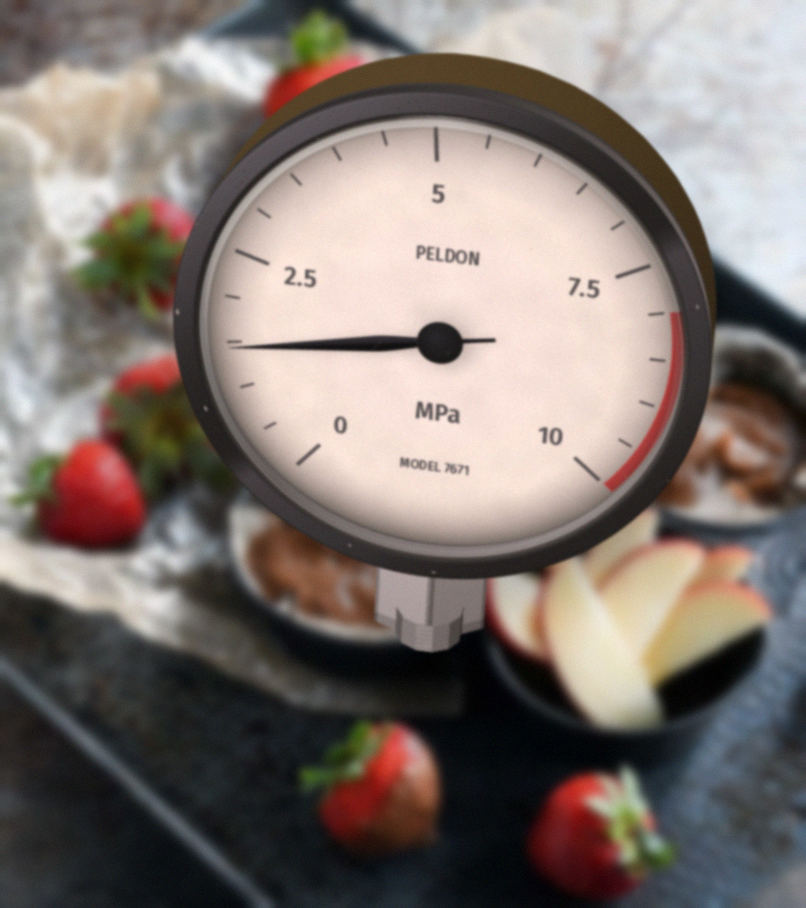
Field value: MPa 1.5
